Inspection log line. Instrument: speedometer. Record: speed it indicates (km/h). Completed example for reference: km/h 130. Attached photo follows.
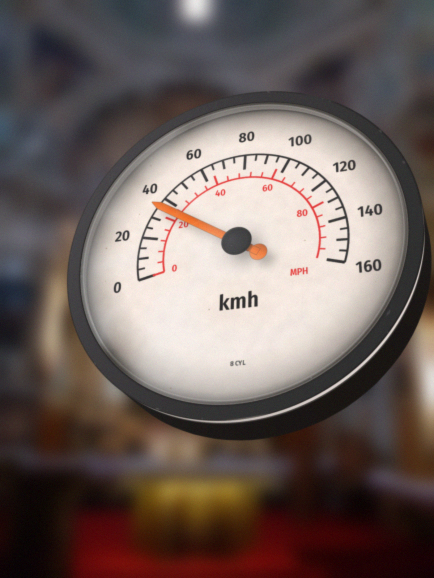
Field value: km/h 35
